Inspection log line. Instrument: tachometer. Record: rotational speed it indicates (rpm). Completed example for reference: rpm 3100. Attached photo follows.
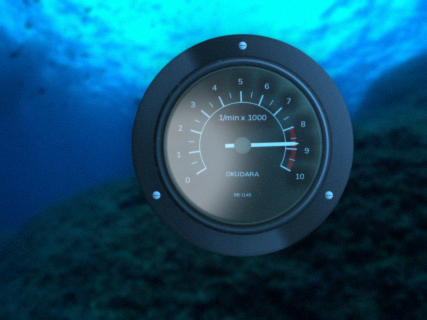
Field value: rpm 8750
